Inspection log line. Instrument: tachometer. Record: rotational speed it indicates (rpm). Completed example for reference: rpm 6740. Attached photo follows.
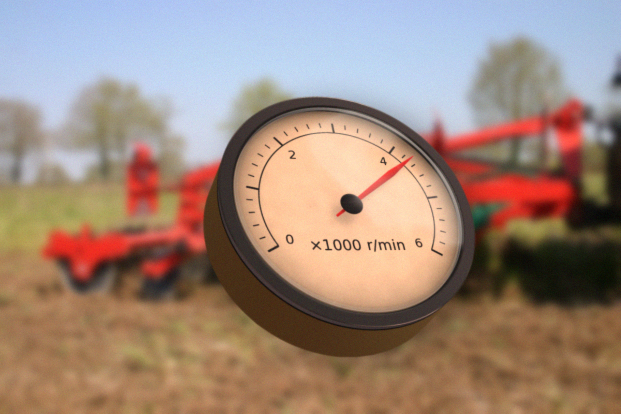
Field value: rpm 4300
